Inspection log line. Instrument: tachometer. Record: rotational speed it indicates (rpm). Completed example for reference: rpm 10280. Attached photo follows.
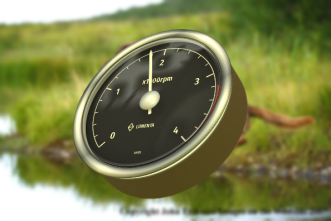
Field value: rpm 1800
